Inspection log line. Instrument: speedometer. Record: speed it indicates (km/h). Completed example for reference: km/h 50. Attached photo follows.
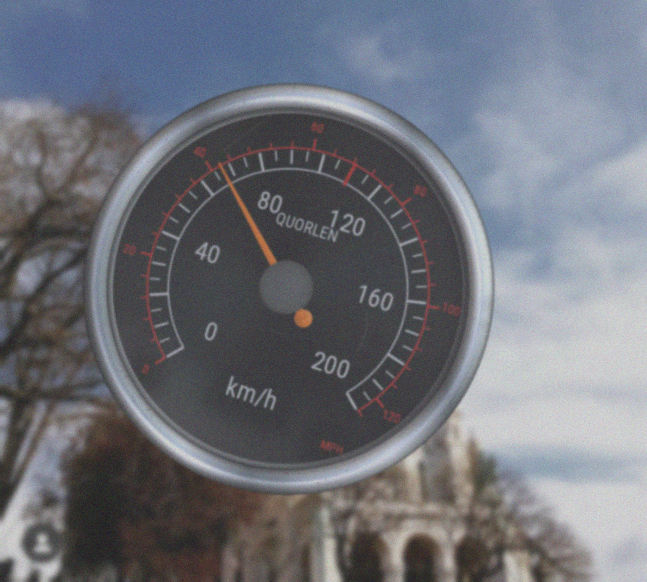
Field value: km/h 67.5
